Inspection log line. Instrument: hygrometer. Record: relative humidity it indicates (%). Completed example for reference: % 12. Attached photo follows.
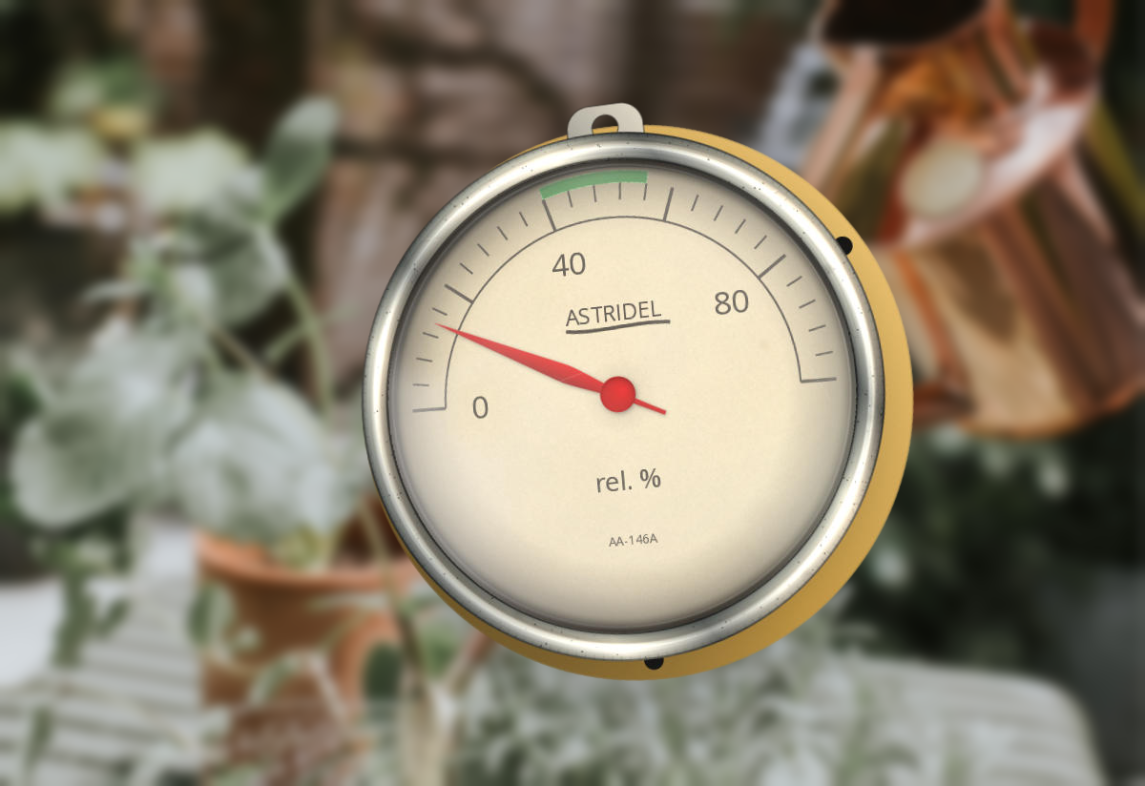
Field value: % 14
